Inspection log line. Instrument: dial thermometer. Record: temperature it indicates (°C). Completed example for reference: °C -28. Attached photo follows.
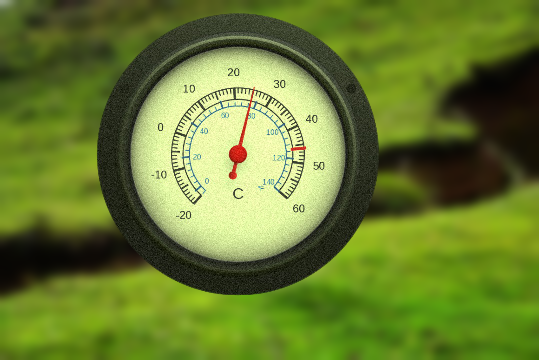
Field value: °C 25
